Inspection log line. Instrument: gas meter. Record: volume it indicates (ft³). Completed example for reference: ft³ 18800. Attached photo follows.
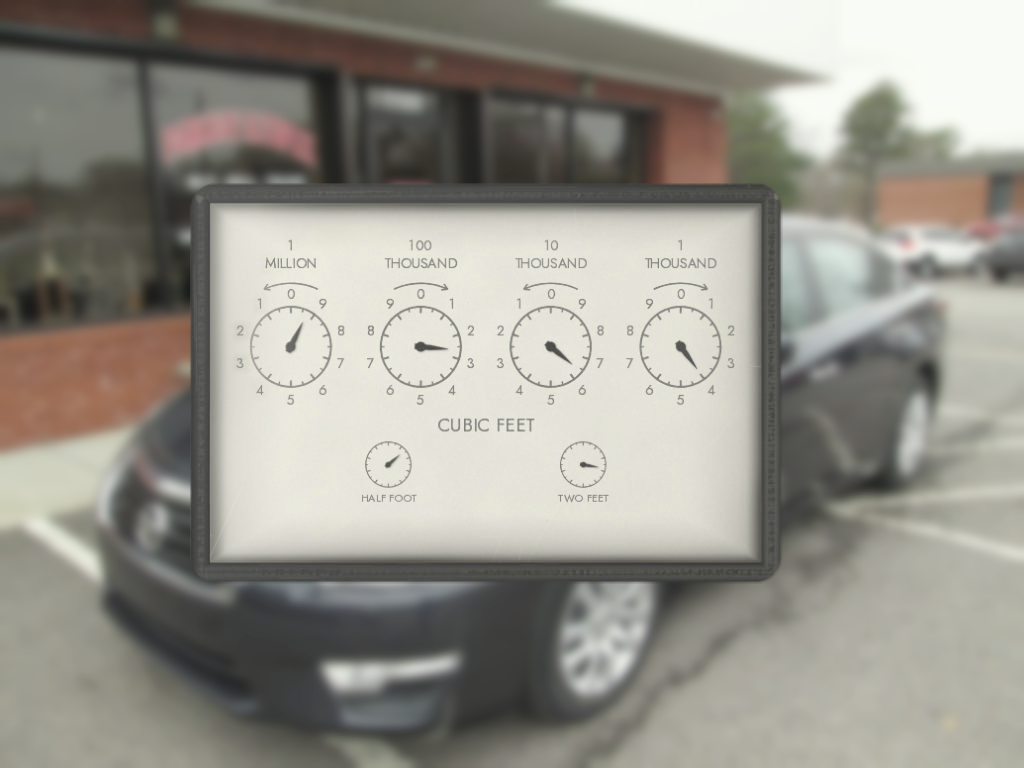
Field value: ft³ 926400
